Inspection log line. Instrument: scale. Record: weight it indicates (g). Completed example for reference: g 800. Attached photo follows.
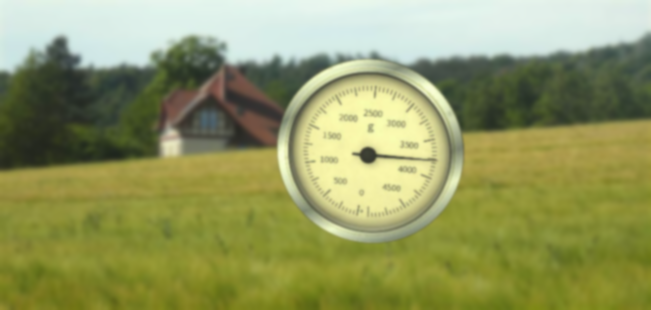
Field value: g 3750
